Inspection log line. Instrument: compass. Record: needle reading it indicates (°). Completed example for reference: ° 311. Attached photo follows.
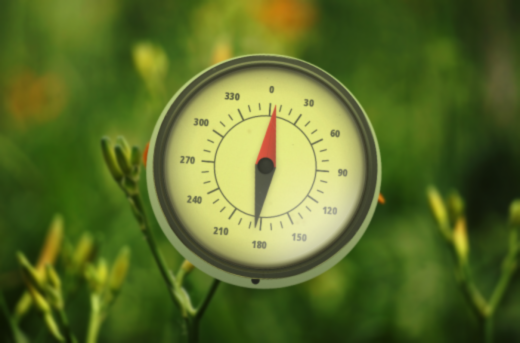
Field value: ° 5
